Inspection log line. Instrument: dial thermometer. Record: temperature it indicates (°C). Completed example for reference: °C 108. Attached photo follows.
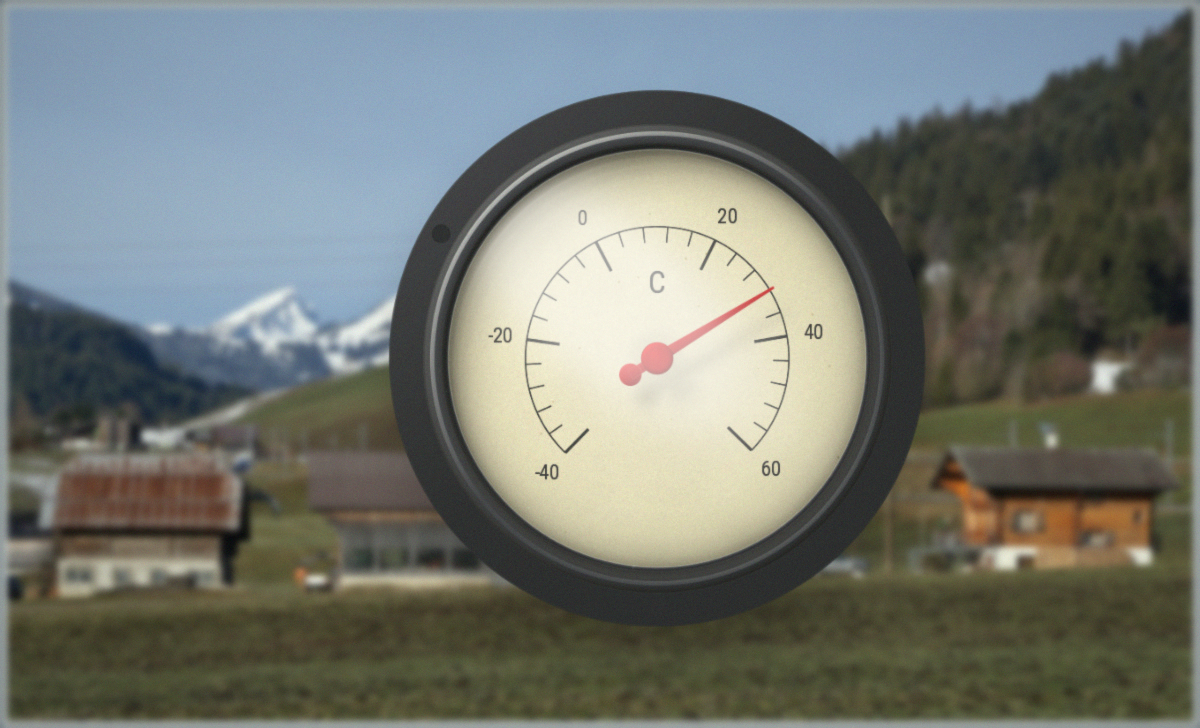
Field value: °C 32
